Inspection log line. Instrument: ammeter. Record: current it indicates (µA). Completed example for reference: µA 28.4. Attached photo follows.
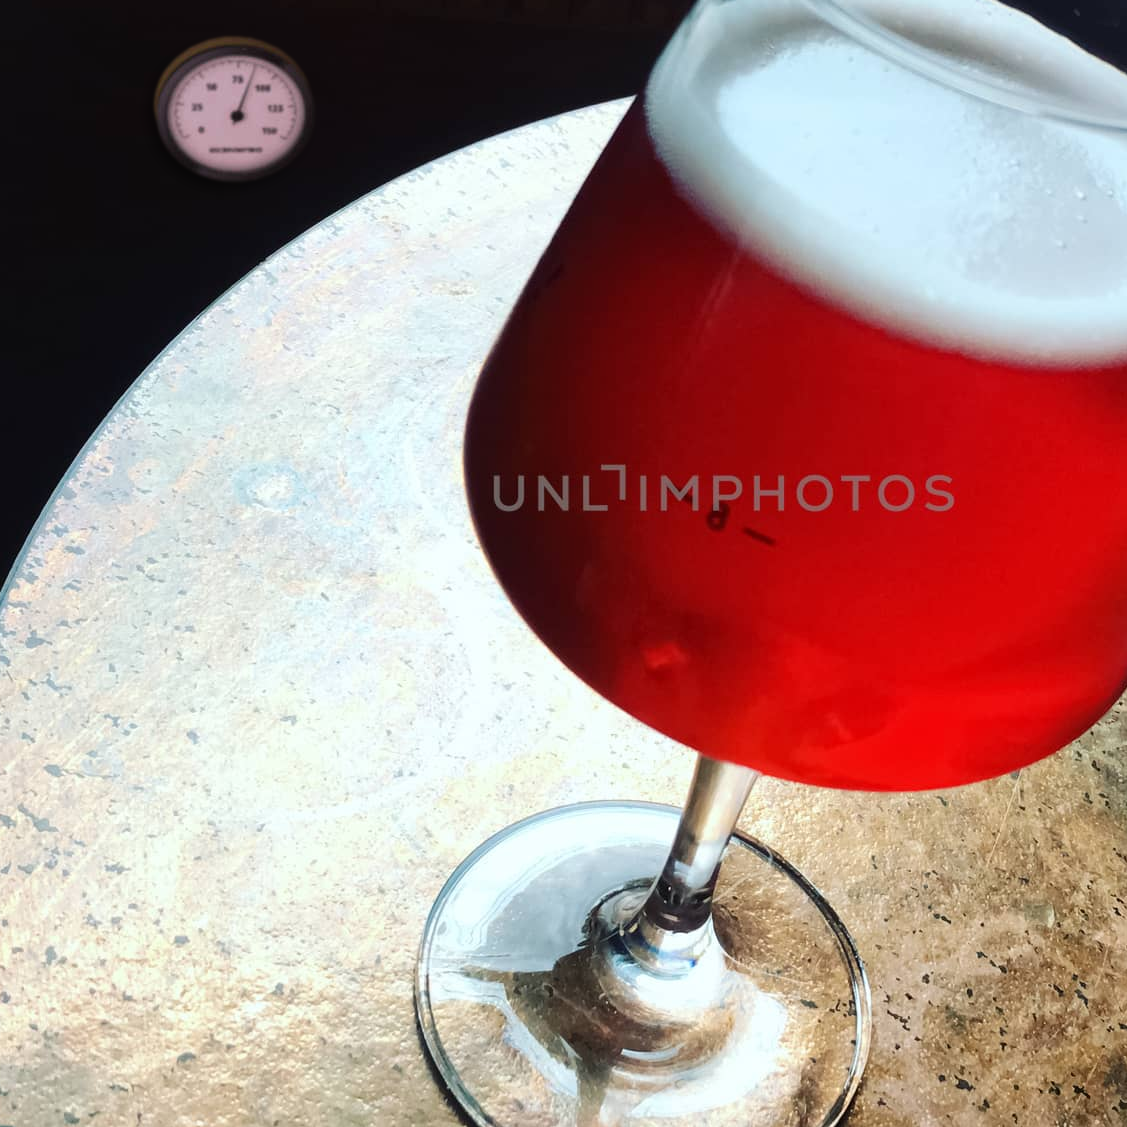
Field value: µA 85
